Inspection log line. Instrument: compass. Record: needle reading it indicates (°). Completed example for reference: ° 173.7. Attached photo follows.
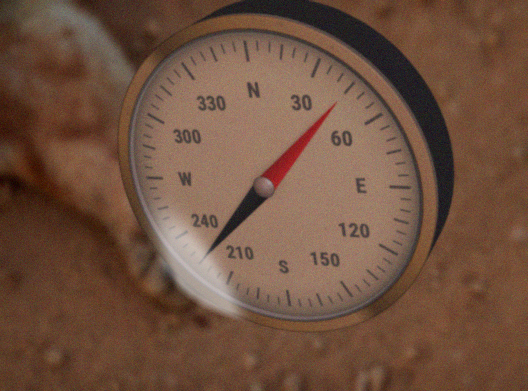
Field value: ° 45
